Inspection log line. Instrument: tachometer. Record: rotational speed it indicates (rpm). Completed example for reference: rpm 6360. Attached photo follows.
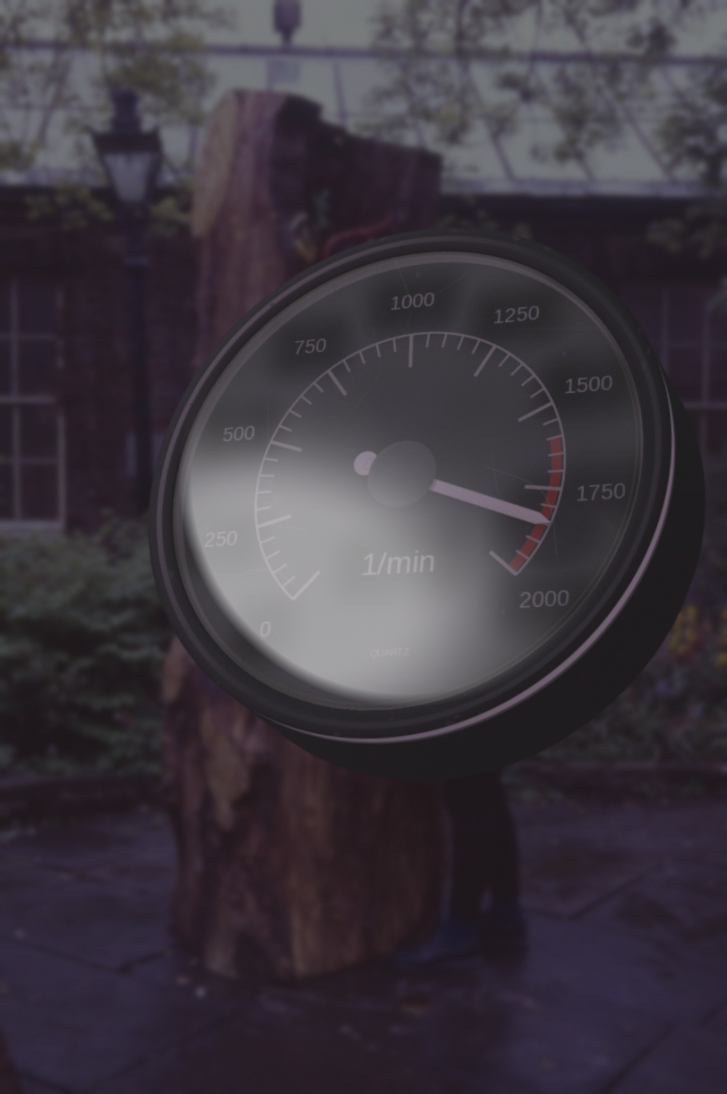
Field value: rpm 1850
